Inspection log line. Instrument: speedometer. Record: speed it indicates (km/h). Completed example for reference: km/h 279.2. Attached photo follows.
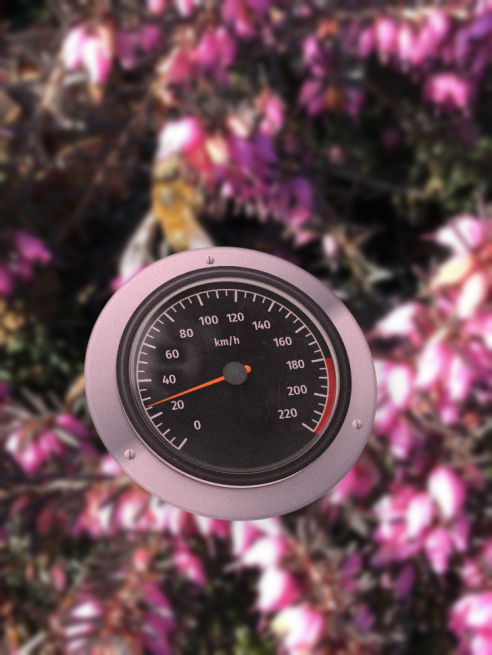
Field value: km/h 25
